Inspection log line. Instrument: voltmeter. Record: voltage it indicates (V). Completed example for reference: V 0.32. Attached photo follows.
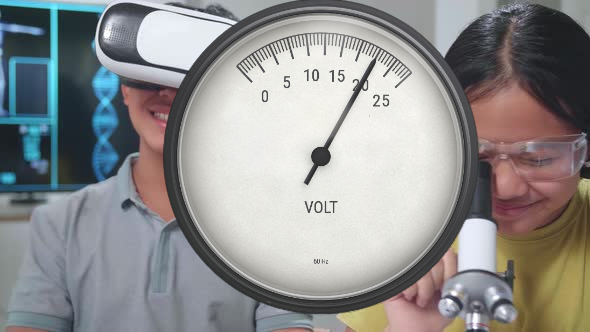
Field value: V 20
